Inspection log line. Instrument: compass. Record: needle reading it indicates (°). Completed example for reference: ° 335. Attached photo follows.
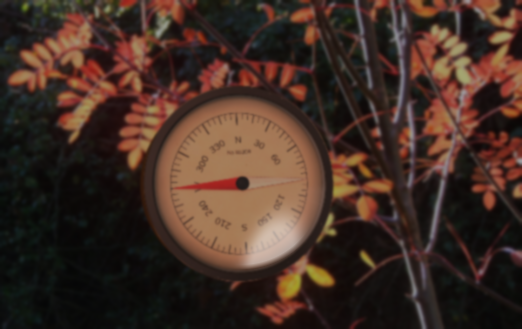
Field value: ° 270
